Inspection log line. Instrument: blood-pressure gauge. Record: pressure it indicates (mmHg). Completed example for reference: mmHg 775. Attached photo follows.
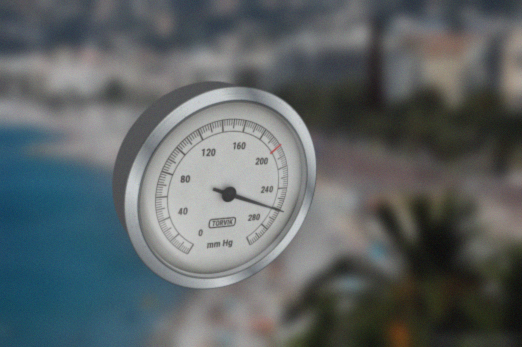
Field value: mmHg 260
